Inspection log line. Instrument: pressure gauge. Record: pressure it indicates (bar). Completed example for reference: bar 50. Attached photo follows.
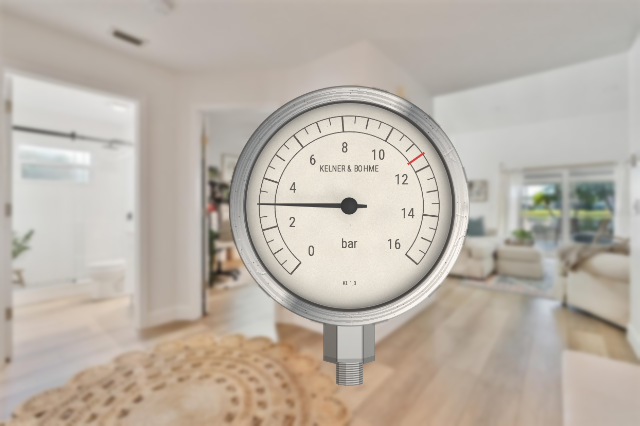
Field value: bar 3
